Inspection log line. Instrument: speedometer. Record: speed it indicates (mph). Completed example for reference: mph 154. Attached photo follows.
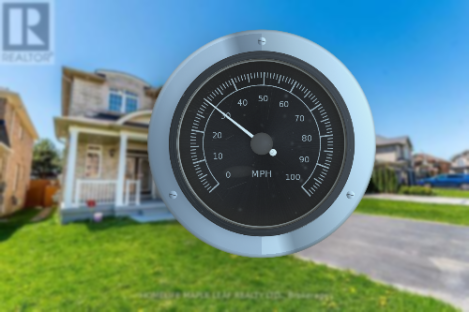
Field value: mph 30
